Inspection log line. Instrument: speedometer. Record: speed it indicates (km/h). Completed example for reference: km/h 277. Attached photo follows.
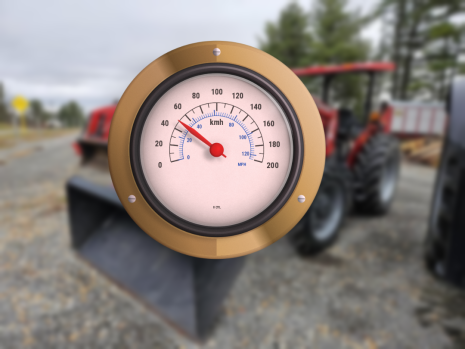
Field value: km/h 50
